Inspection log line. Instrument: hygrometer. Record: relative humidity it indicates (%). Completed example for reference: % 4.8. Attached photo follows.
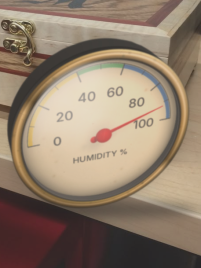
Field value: % 90
